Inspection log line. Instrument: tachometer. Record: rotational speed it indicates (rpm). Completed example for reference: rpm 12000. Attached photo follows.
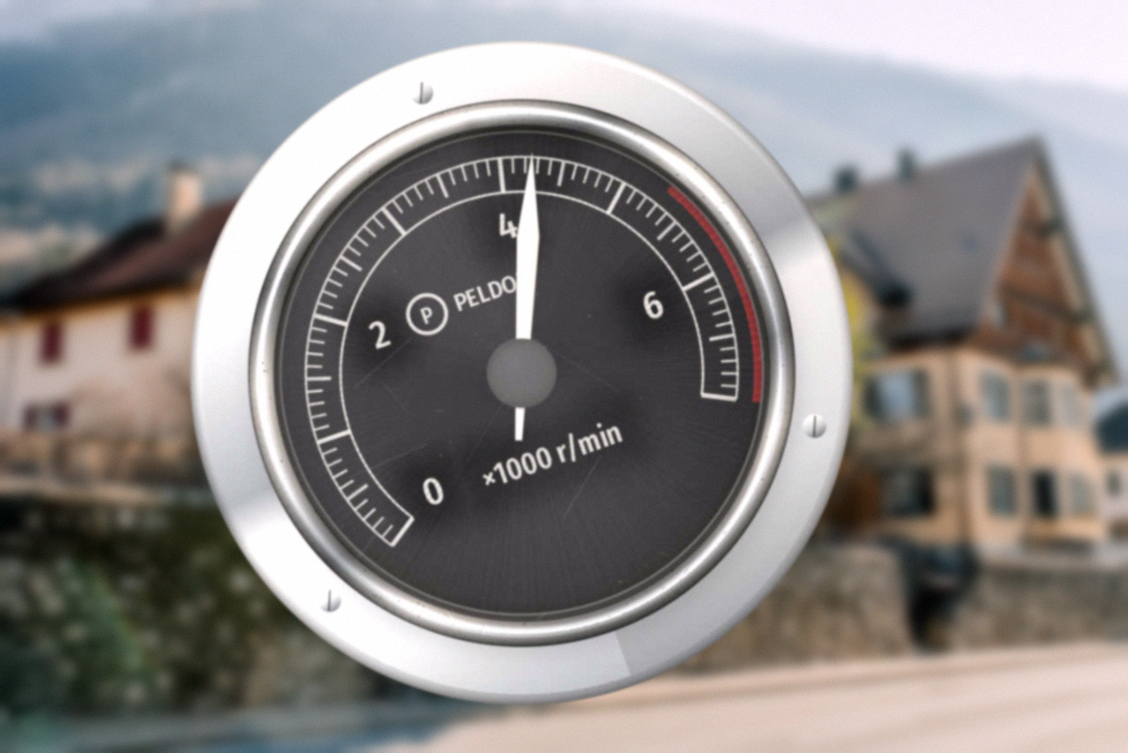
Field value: rpm 4250
